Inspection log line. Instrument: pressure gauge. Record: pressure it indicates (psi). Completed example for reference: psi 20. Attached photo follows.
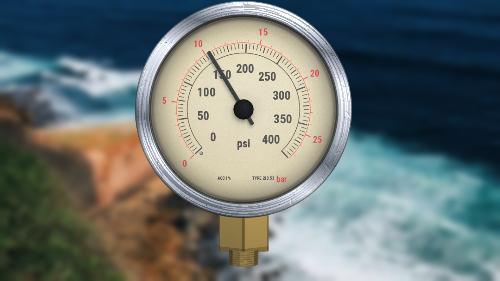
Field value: psi 150
